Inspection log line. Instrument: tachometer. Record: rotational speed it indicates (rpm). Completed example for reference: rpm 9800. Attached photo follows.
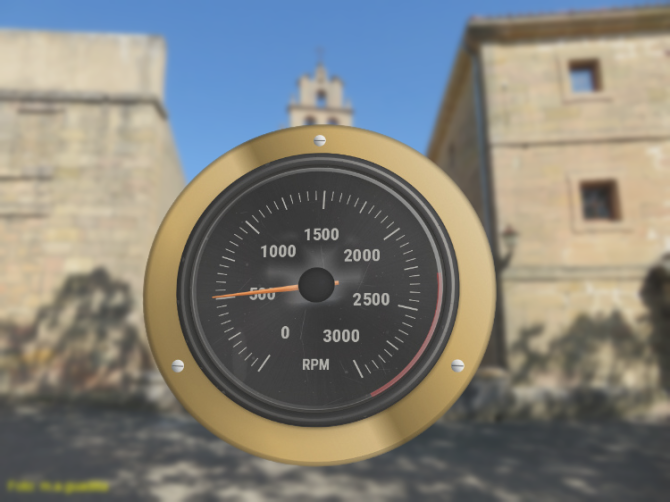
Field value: rpm 500
